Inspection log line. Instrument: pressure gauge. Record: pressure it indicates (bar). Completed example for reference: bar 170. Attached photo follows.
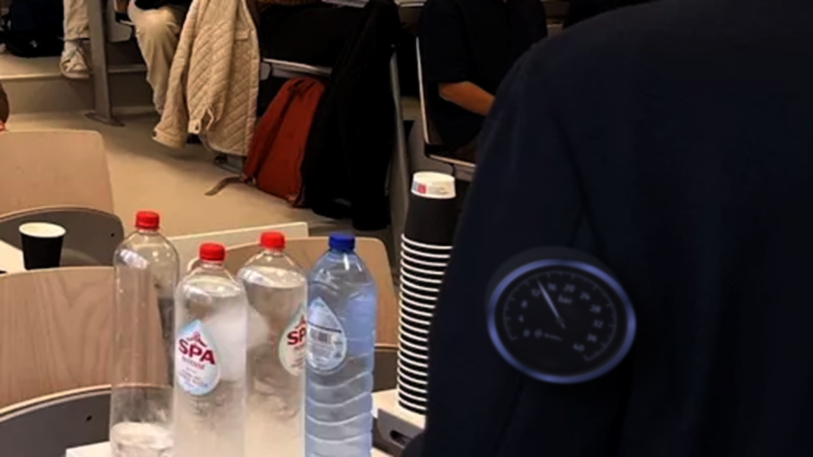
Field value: bar 14
